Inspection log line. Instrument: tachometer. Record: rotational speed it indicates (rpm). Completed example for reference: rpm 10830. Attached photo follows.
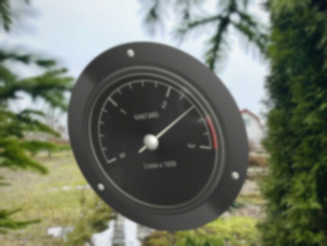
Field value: rpm 2400
